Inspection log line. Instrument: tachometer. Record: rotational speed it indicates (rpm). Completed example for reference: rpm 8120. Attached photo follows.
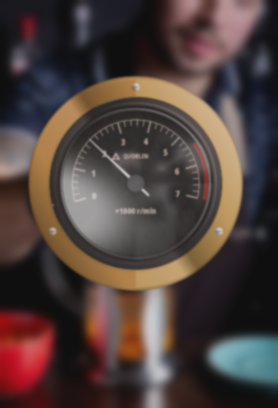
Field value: rpm 2000
